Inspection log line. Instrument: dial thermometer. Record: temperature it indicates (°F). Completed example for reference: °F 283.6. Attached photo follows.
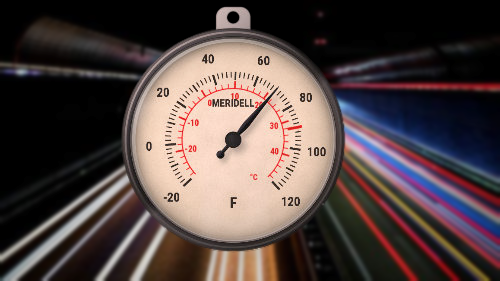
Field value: °F 70
